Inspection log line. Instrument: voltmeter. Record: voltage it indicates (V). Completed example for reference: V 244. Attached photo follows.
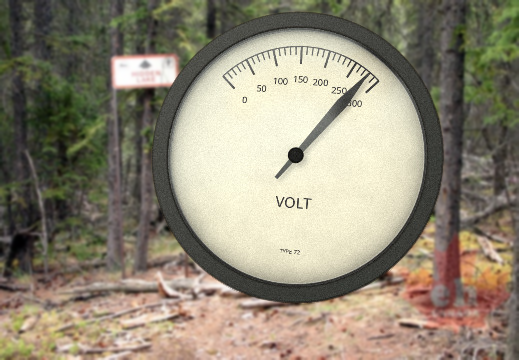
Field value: V 280
